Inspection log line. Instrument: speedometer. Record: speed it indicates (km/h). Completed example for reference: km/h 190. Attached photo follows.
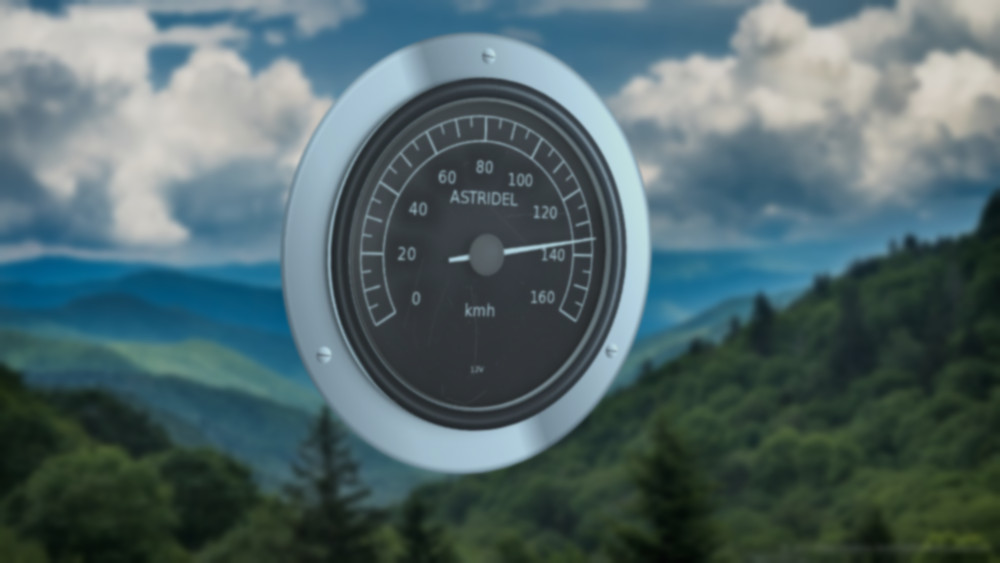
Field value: km/h 135
